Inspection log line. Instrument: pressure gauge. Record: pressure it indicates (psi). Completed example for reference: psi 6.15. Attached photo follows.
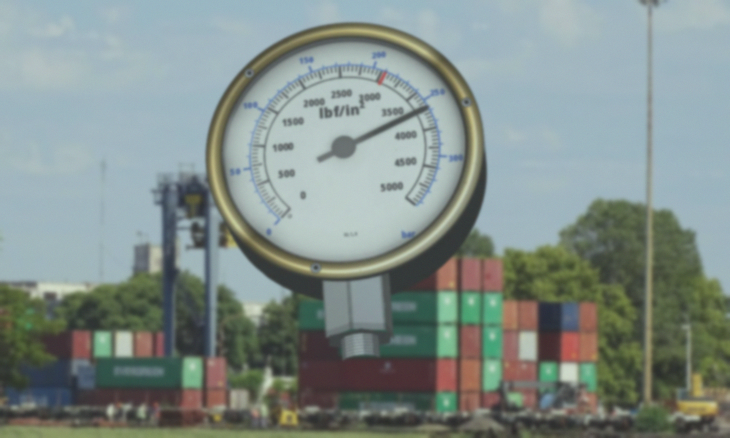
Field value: psi 3750
